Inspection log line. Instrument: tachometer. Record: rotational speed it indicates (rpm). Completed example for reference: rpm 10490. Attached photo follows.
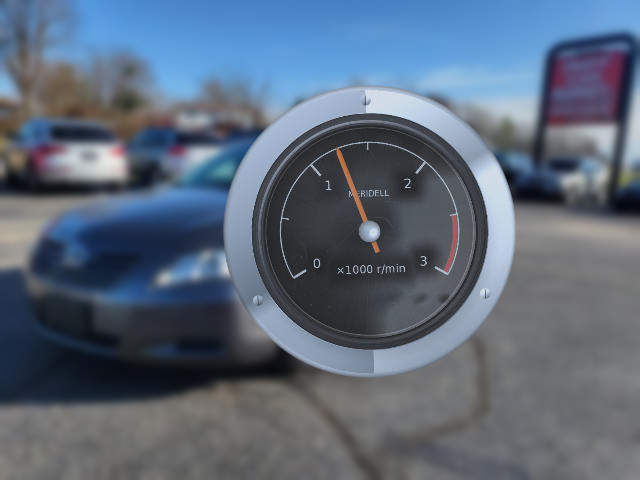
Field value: rpm 1250
